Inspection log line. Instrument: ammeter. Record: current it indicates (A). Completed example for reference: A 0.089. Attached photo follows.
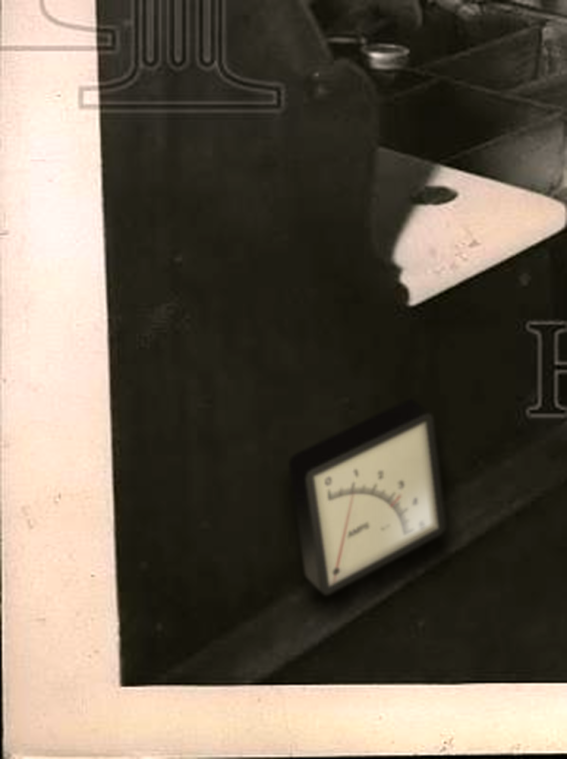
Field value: A 1
